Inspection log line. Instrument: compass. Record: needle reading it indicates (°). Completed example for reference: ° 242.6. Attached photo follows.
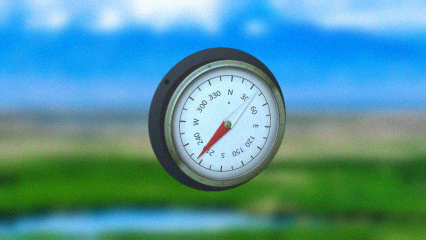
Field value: ° 217.5
